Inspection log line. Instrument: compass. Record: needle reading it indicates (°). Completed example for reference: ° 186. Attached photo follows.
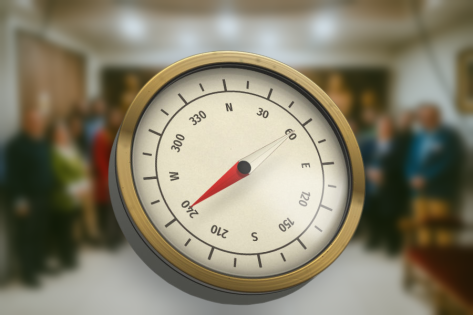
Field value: ° 240
